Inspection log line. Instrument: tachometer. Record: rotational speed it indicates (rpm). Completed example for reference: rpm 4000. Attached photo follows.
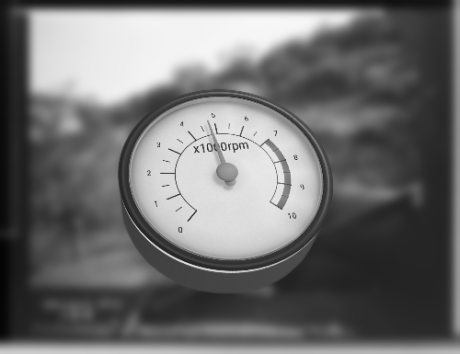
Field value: rpm 4750
